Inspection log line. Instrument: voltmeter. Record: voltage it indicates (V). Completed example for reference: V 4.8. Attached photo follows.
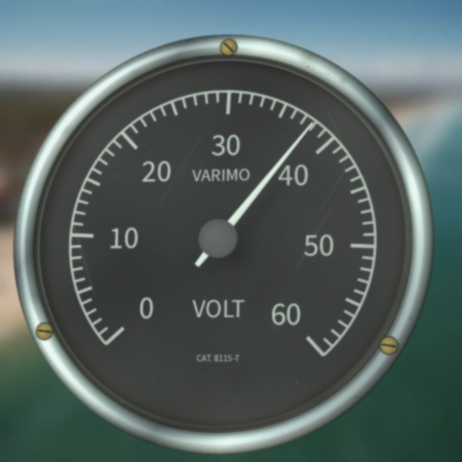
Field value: V 38
